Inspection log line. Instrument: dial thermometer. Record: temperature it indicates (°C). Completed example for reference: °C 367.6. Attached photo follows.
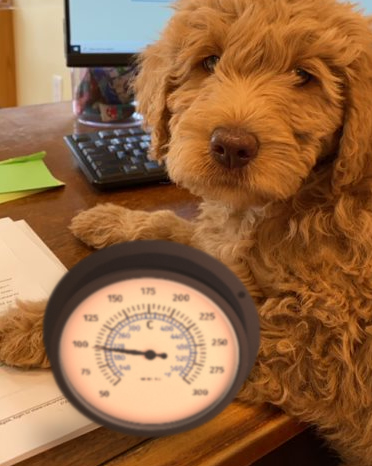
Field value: °C 100
